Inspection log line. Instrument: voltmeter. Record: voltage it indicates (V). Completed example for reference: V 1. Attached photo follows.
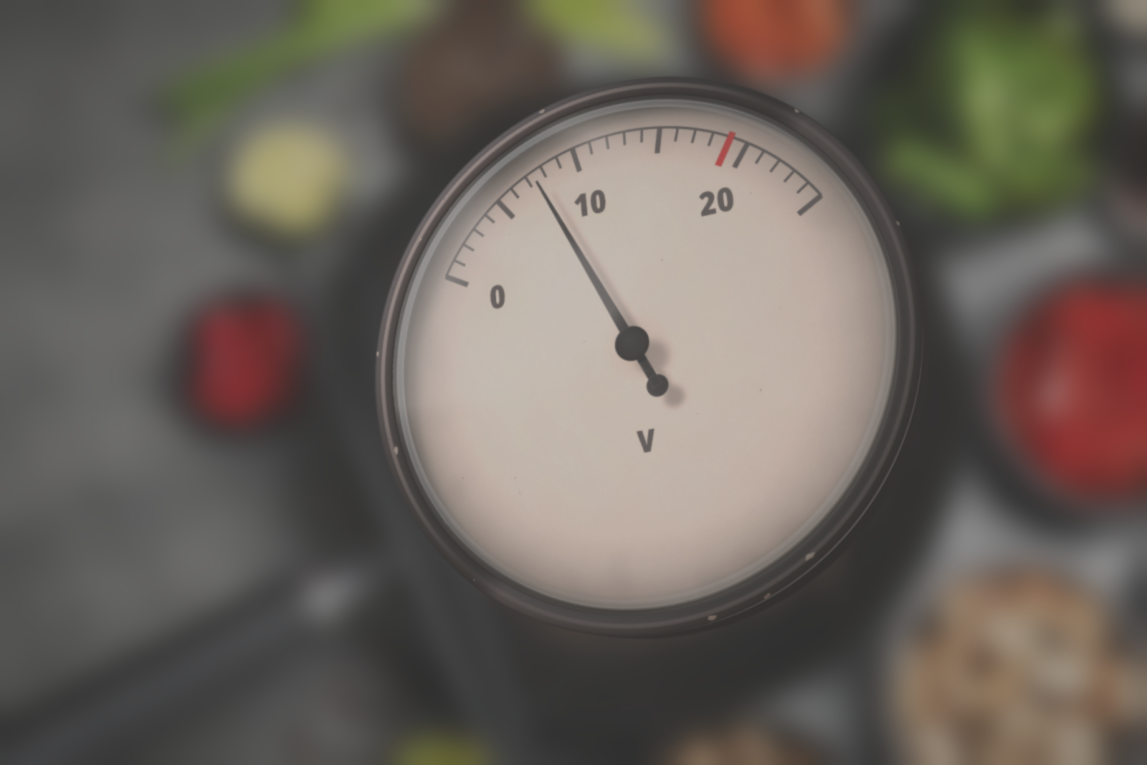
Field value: V 7.5
